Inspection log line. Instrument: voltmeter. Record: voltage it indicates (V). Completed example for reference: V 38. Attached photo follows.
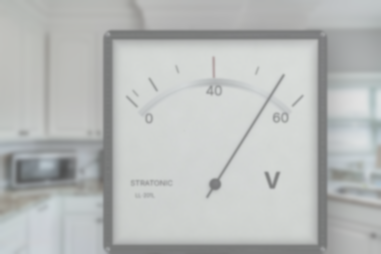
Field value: V 55
